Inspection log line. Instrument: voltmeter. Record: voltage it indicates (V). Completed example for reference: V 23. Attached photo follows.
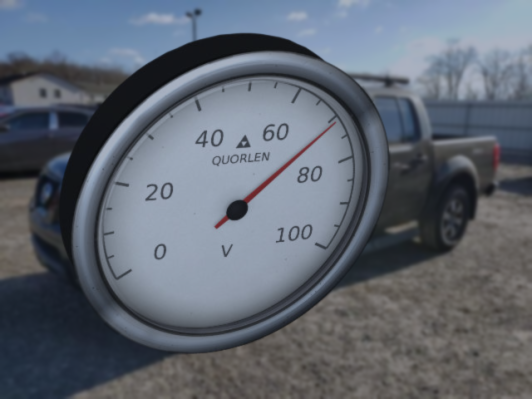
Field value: V 70
